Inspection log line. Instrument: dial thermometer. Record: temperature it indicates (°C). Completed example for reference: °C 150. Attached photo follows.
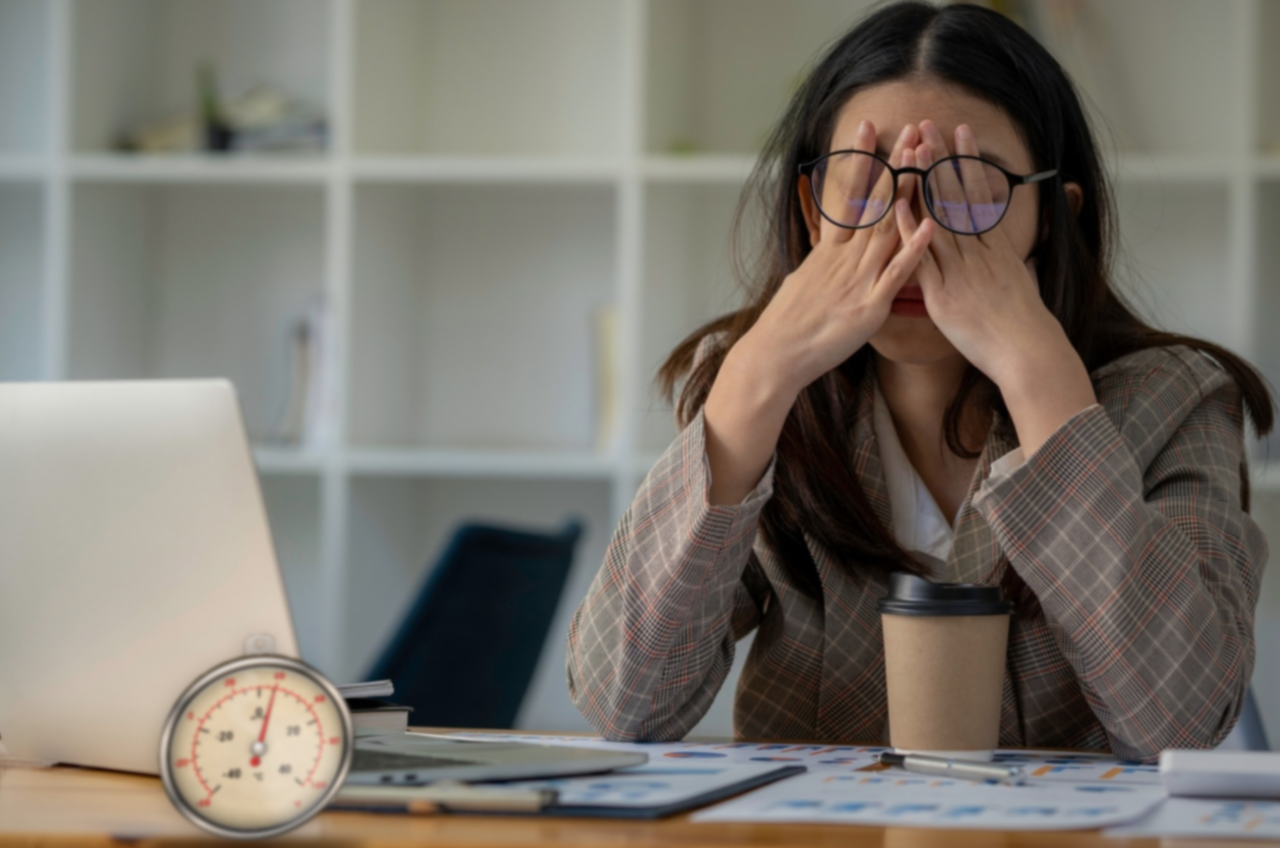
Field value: °C 4
